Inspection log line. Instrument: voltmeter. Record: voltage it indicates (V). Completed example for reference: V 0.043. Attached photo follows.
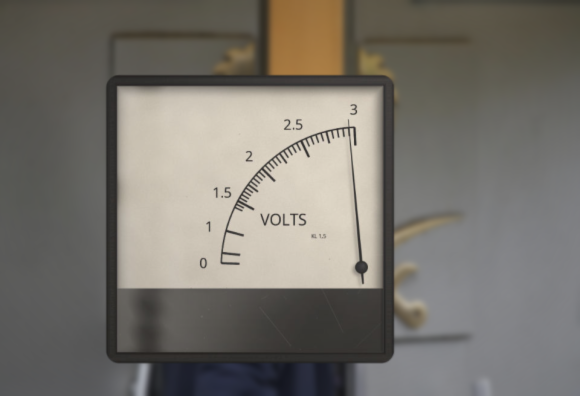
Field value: V 2.95
